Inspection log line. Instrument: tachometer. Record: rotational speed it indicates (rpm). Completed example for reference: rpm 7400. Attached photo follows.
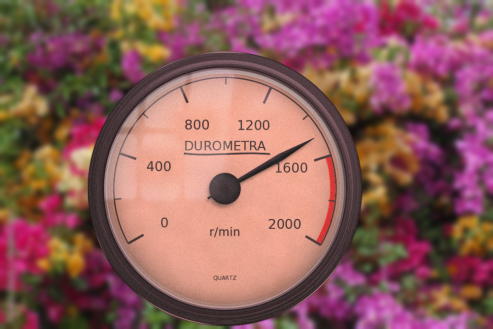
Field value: rpm 1500
